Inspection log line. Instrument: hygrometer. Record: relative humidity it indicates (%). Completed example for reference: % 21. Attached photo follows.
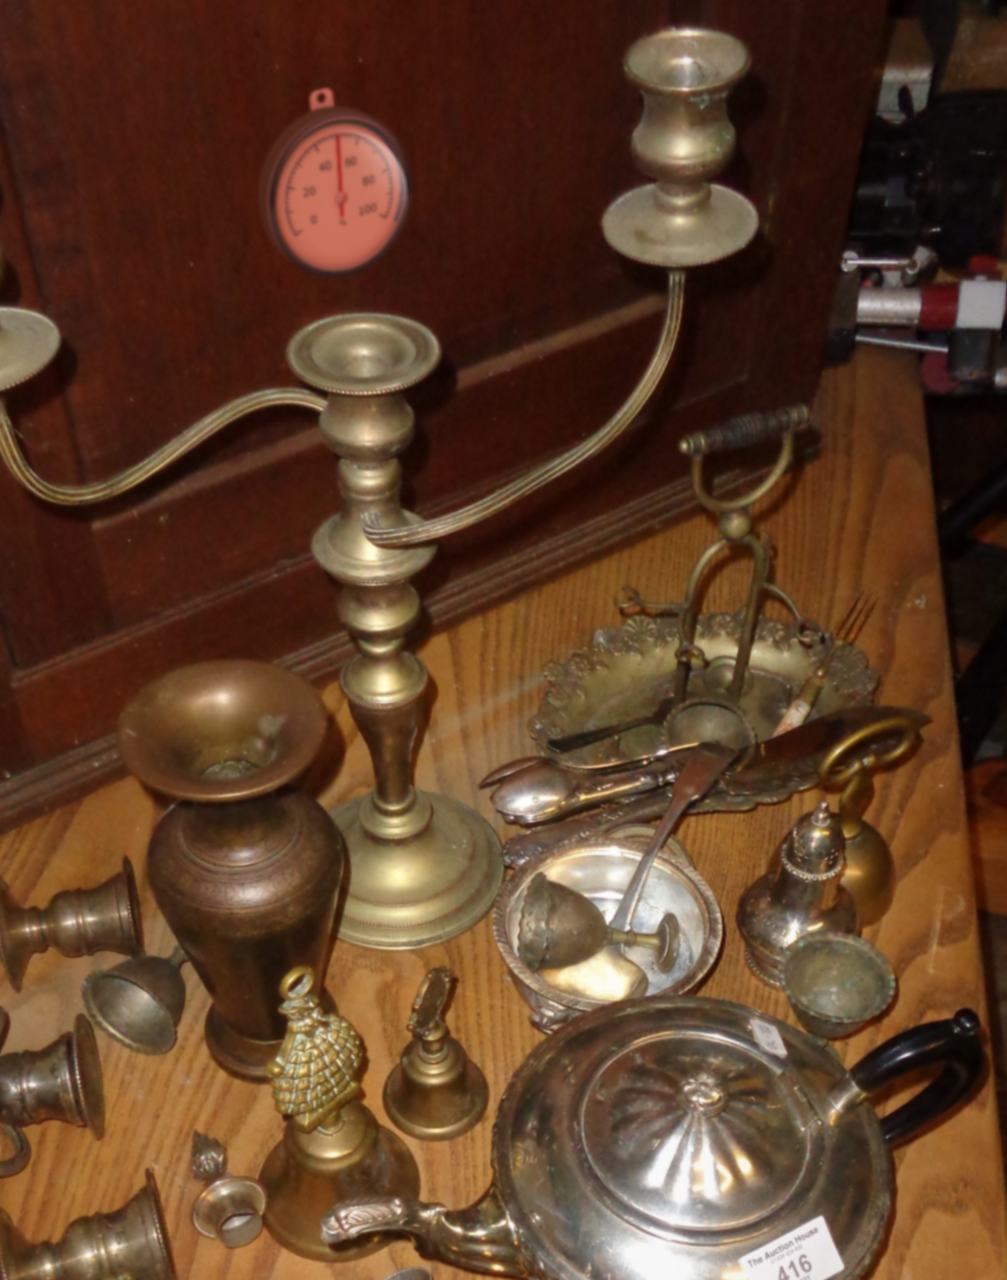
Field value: % 50
